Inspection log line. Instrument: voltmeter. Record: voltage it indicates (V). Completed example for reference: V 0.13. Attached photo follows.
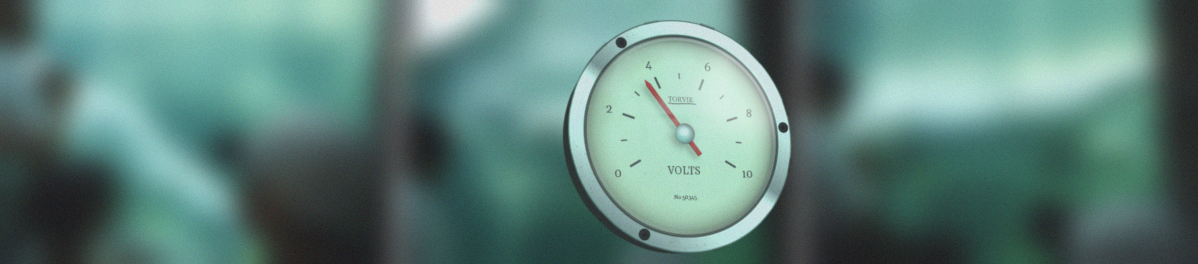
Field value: V 3.5
